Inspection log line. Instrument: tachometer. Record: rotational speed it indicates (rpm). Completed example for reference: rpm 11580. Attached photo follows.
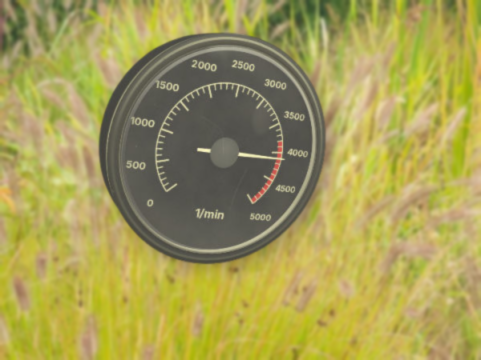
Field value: rpm 4100
